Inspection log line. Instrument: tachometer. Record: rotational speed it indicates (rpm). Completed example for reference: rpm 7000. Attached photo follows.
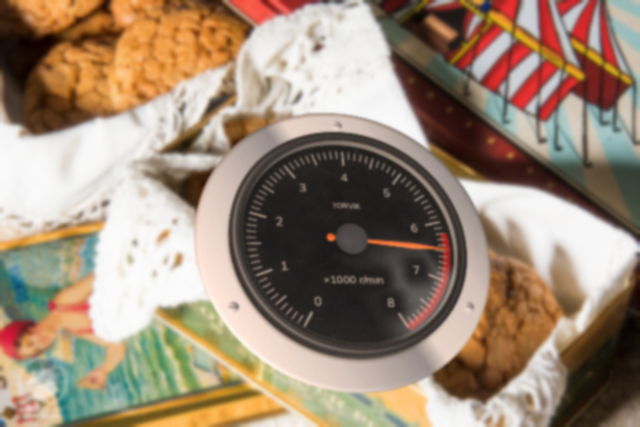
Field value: rpm 6500
